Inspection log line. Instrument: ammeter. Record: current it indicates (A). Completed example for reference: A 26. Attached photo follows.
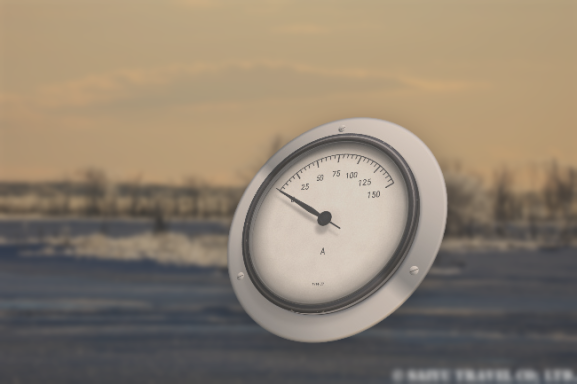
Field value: A 0
